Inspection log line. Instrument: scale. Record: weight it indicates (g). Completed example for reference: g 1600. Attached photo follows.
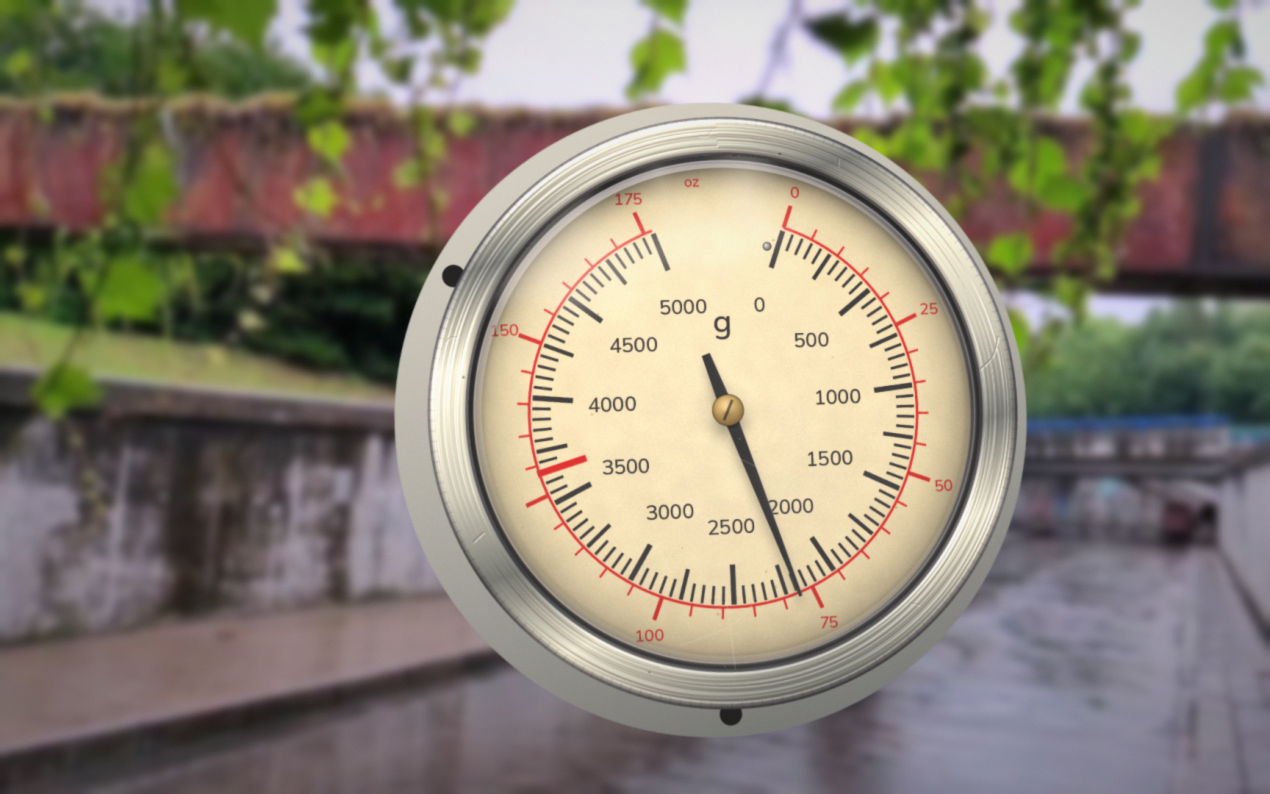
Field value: g 2200
